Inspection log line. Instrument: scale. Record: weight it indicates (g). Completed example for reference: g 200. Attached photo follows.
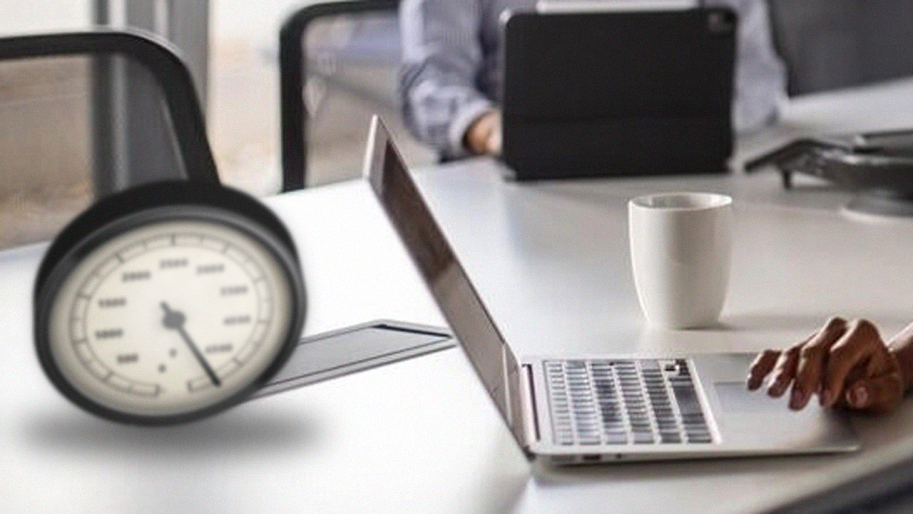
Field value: g 4750
